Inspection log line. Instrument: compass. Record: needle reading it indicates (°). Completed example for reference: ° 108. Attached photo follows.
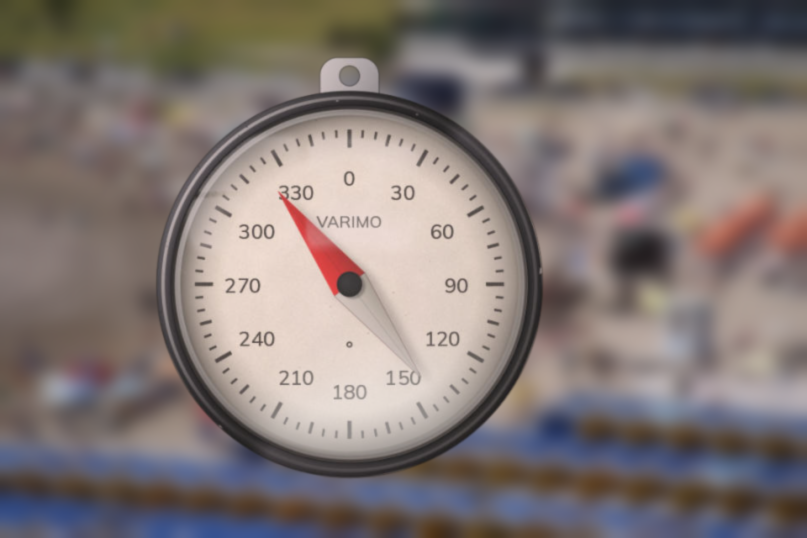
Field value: ° 322.5
